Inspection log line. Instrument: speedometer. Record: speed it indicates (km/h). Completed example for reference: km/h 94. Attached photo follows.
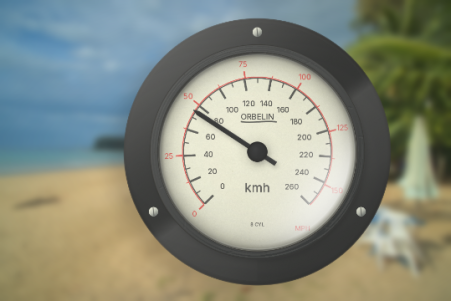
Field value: km/h 75
